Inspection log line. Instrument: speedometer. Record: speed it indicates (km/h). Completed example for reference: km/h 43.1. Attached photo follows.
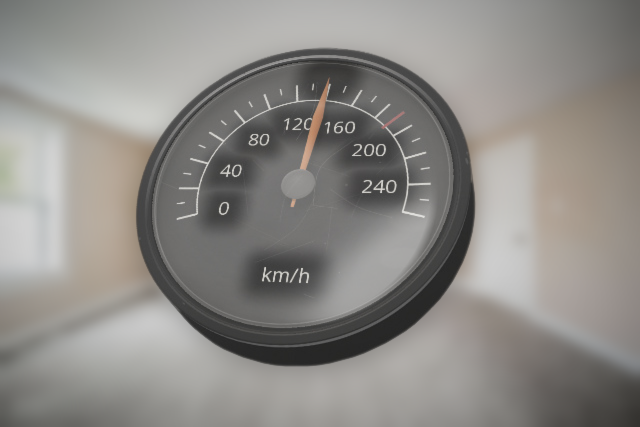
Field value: km/h 140
